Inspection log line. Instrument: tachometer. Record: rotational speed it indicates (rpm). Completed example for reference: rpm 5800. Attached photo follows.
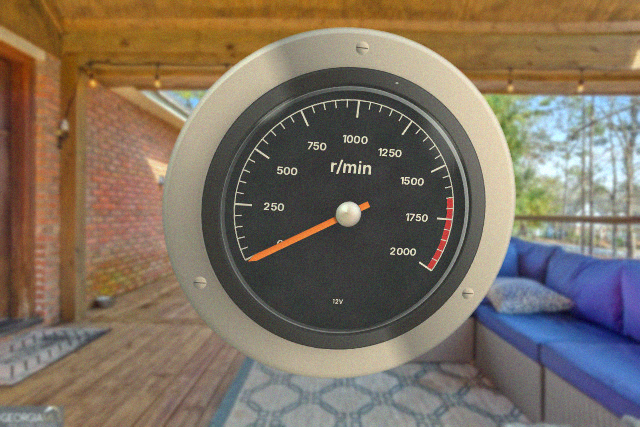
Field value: rpm 0
